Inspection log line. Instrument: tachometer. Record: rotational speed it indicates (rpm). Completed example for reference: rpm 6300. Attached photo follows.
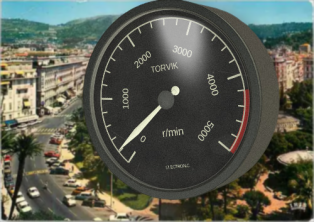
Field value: rpm 200
